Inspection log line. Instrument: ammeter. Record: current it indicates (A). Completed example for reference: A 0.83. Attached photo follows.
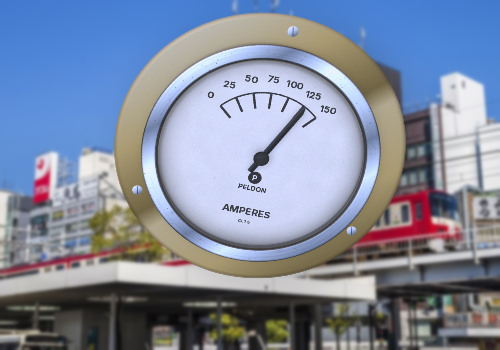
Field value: A 125
